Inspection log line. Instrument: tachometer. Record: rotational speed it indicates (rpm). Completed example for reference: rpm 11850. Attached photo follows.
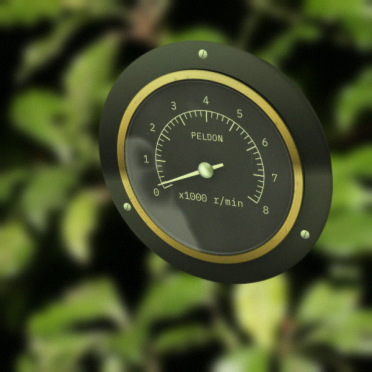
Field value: rpm 200
